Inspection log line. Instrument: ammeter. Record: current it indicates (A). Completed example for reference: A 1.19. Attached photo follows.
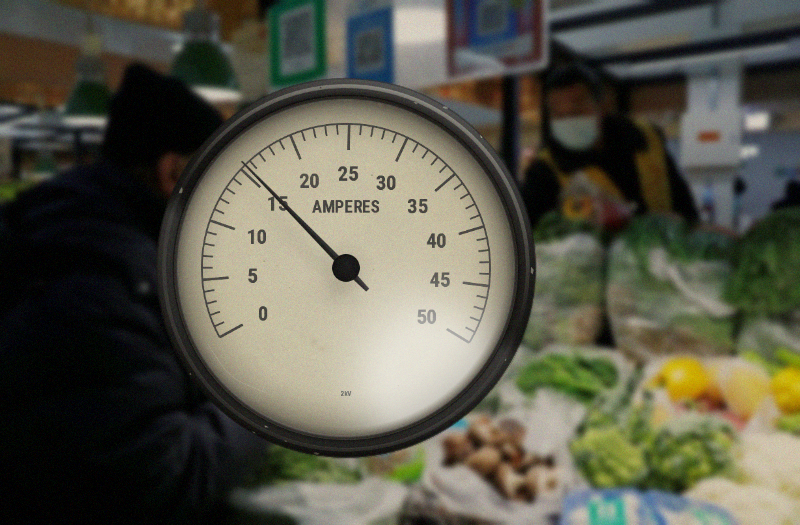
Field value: A 15.5
